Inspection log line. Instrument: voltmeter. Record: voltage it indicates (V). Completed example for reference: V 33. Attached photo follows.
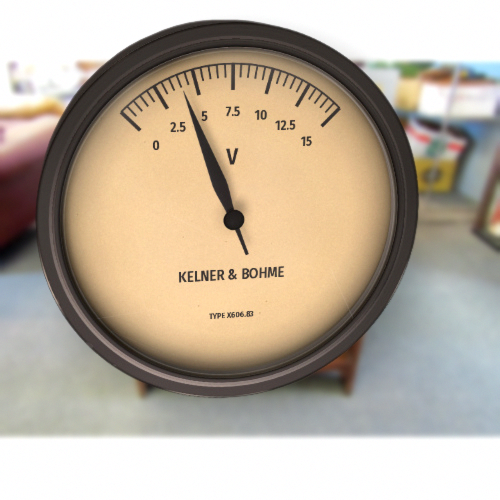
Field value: V 4
